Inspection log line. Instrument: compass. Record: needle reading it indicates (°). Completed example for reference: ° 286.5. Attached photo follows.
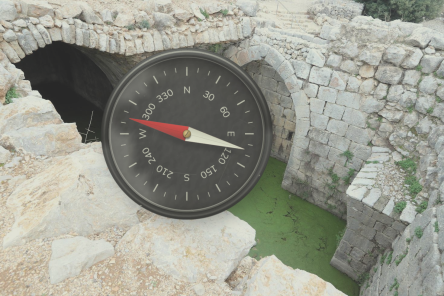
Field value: ° 285
